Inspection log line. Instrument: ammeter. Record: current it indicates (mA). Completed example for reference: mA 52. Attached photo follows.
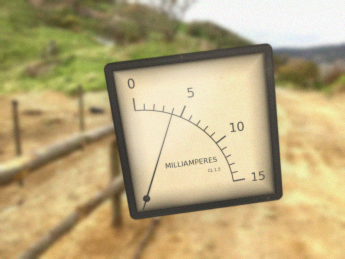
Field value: mA 4
